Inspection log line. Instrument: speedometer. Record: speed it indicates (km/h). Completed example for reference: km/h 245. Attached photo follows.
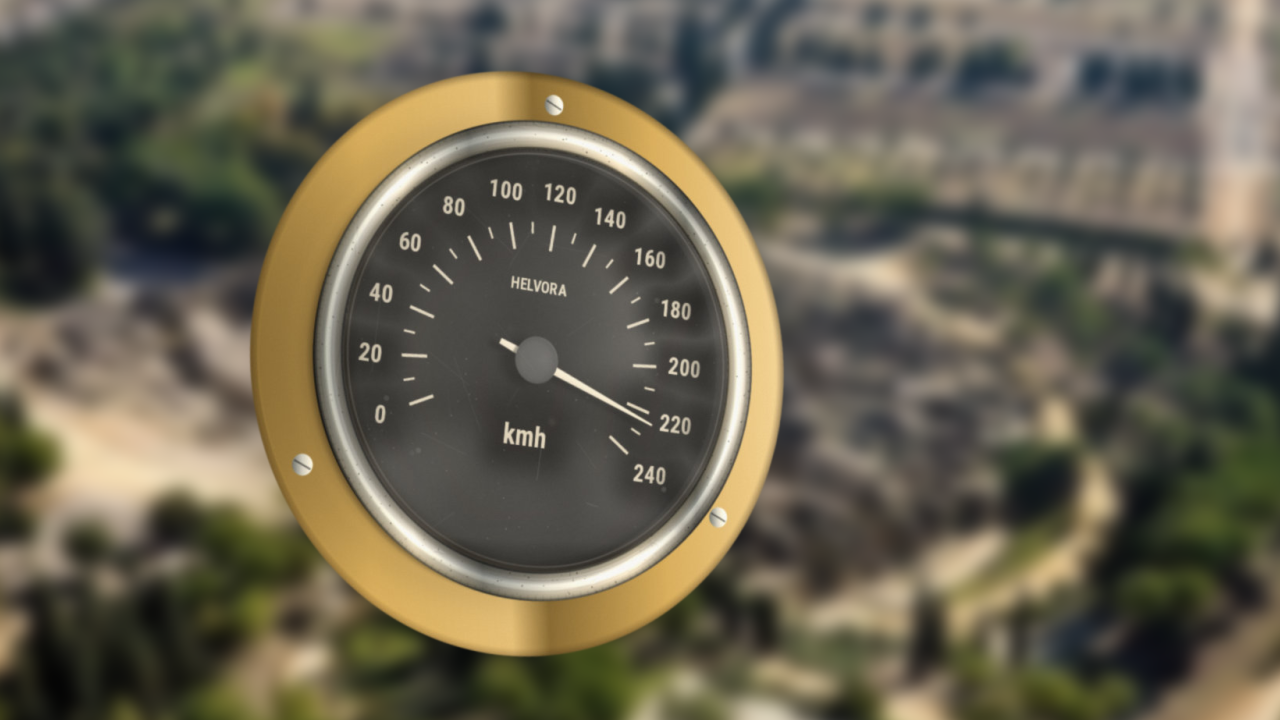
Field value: km/h 225
